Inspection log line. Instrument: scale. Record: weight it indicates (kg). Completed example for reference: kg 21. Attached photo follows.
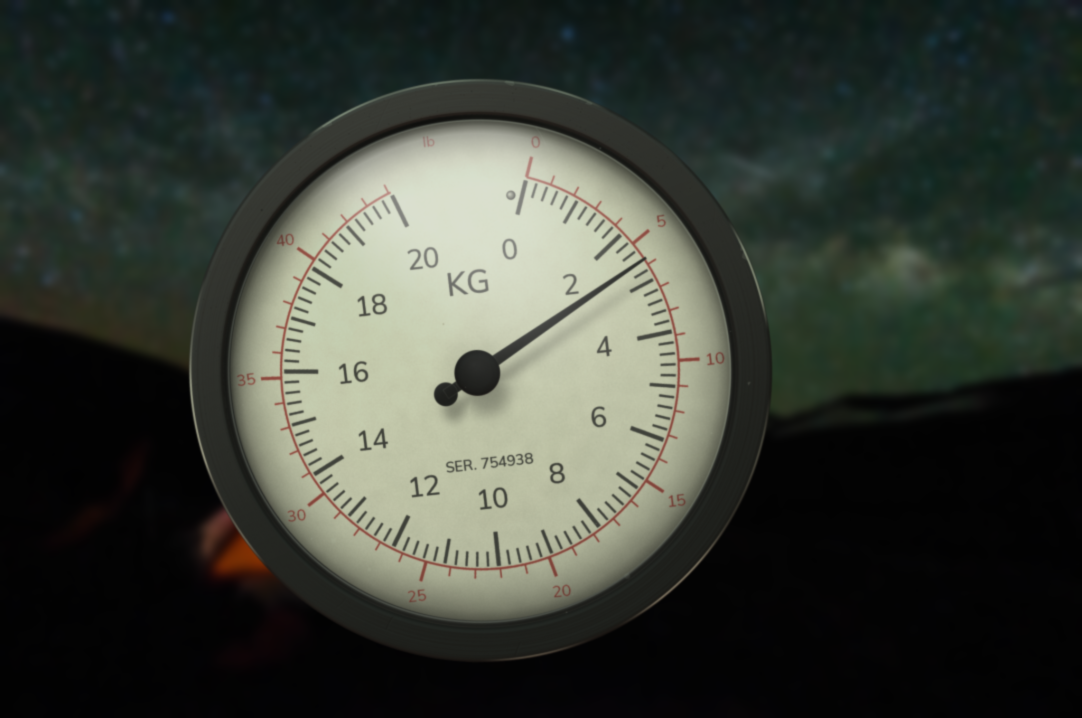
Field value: kg 2.6
